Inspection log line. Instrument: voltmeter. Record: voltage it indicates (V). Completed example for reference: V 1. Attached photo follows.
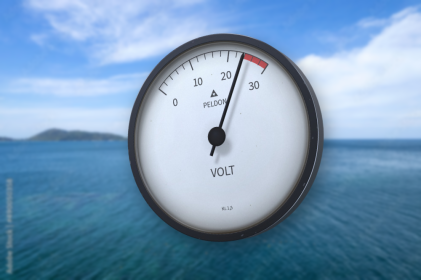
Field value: V 24
